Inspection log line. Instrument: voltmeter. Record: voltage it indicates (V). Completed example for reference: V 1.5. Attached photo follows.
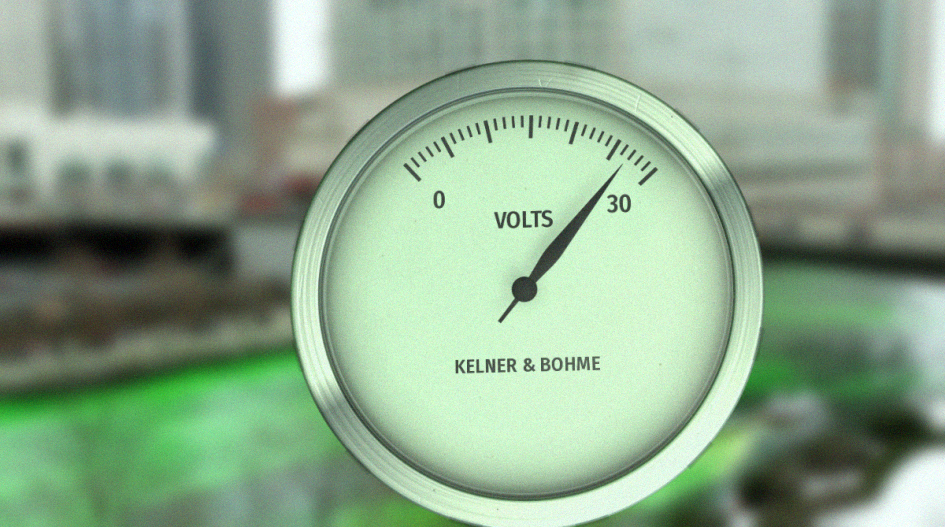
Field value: V 27
